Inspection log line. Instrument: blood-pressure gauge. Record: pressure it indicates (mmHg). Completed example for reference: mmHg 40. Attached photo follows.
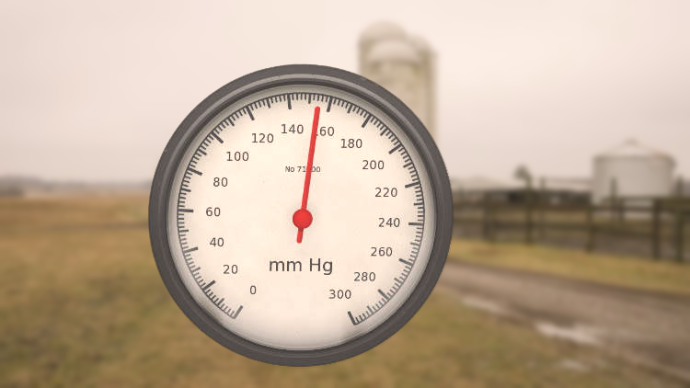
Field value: mmHg 154
